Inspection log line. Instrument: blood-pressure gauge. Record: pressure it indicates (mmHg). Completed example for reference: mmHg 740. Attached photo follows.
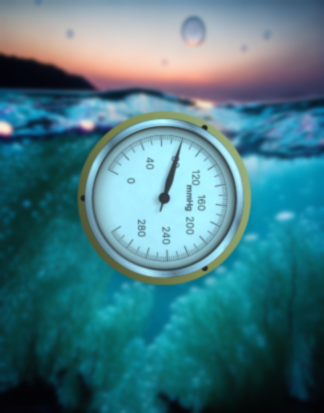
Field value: mmHg 80
